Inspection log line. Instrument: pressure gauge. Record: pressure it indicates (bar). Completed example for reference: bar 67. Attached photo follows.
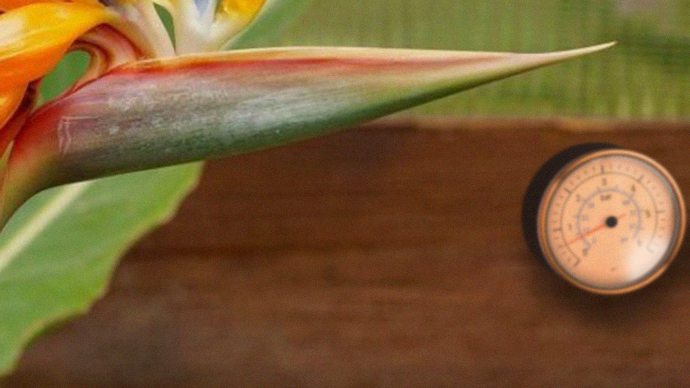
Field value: bar 0.6
